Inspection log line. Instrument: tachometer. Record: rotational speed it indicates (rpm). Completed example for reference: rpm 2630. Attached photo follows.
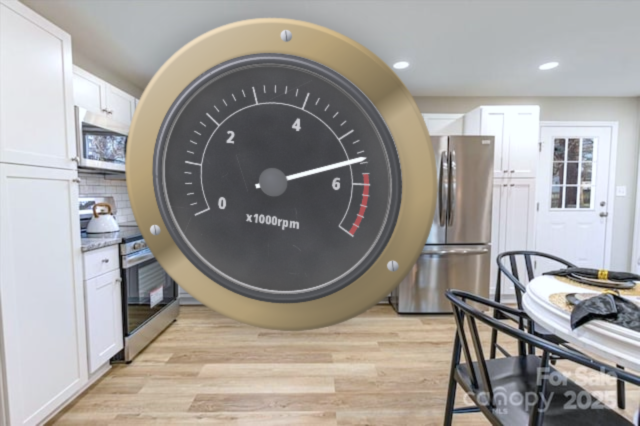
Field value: rpm 5500
